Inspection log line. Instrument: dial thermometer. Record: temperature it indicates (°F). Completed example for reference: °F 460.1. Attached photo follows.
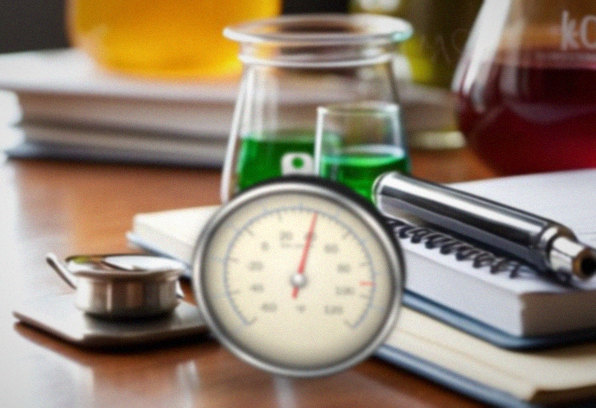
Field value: °F 40
